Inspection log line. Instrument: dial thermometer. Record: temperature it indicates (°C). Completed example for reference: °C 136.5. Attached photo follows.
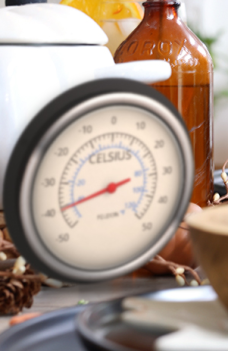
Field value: °C -40
